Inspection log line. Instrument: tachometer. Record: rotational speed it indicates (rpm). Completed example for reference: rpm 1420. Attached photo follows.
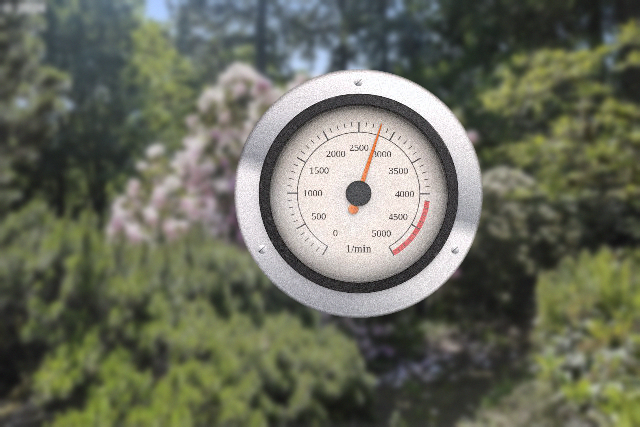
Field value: rpm 2800
